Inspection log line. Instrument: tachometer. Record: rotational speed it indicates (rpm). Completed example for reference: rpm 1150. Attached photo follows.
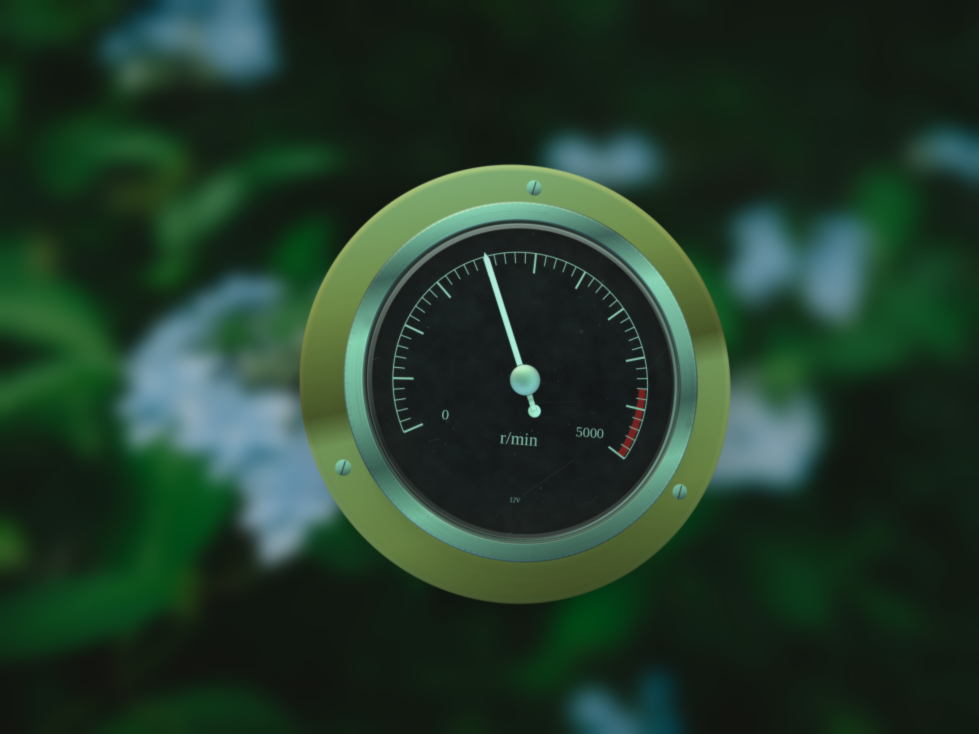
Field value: rpm 2000
